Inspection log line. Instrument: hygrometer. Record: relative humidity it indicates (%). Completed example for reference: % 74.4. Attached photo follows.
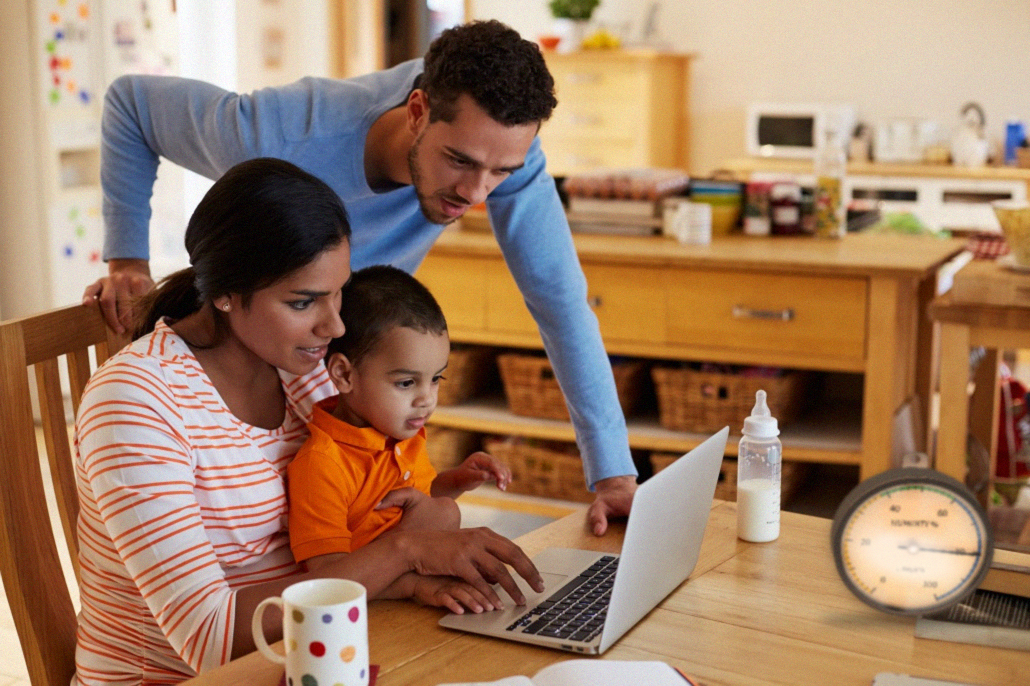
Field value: % 80
